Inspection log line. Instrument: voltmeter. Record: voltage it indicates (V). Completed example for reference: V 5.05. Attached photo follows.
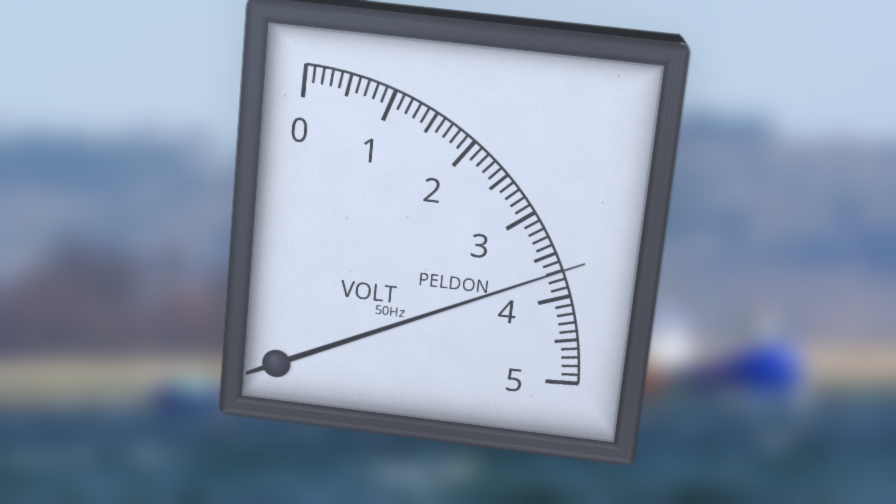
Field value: V 3.7
